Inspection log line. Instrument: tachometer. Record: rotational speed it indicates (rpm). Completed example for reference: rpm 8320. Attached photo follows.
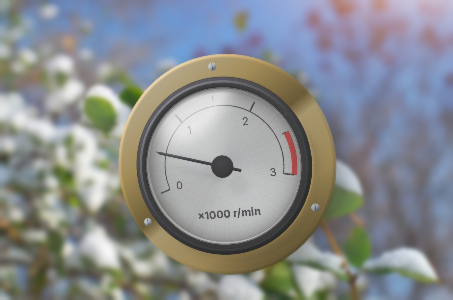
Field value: rpm 500
